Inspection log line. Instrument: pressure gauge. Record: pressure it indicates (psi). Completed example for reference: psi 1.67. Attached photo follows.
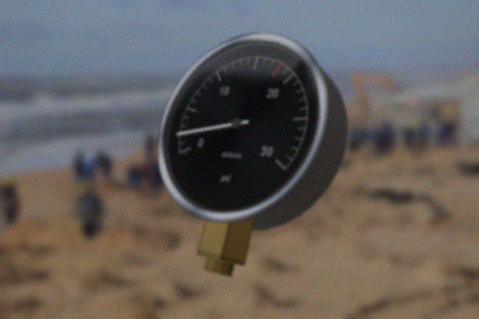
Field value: psi 2
